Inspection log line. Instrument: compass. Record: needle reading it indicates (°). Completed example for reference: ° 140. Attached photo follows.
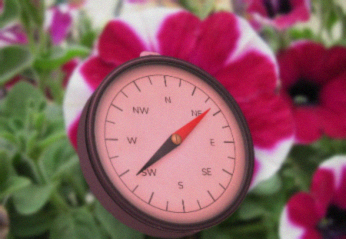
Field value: ° 52.5
